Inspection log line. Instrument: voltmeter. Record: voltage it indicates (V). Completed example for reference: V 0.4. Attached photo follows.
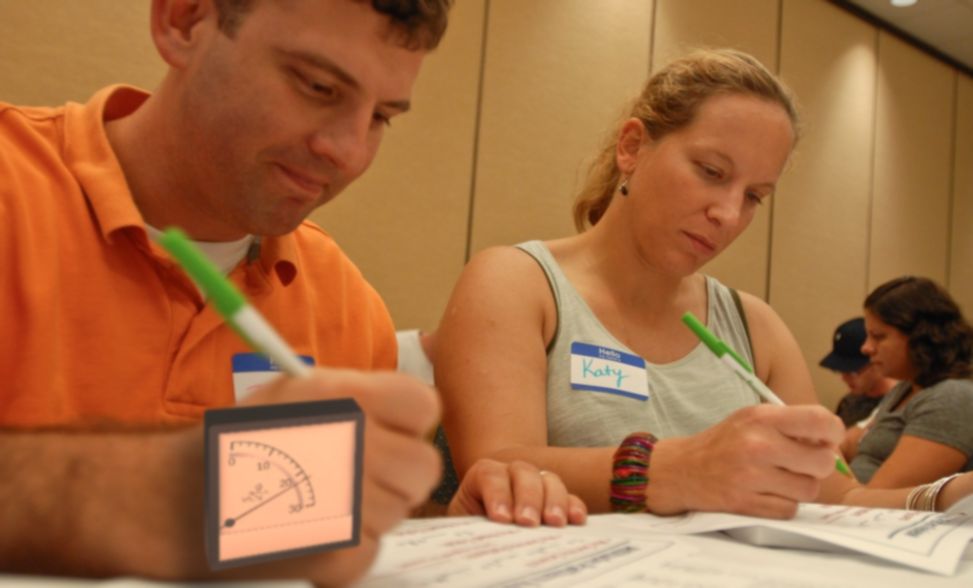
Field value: V 22
